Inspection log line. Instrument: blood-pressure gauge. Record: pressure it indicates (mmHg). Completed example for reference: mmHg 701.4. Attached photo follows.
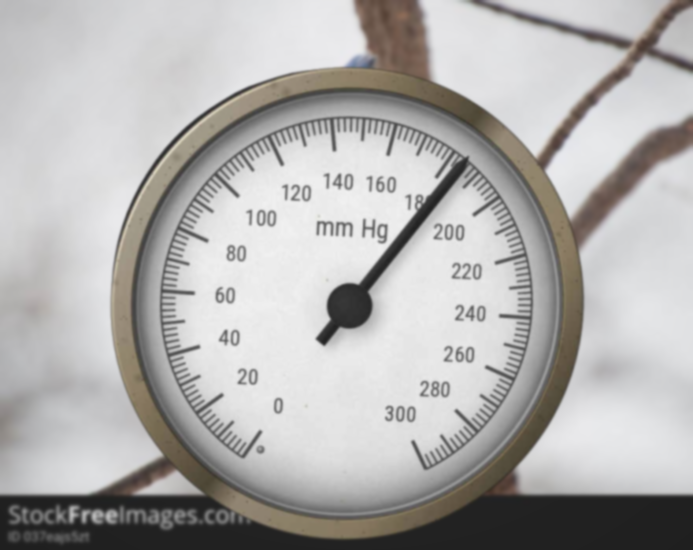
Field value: mmHg 184
